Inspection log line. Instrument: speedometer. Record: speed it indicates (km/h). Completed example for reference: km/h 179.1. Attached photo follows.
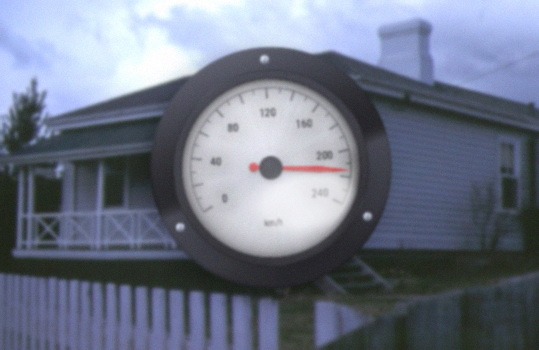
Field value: km/h 215
